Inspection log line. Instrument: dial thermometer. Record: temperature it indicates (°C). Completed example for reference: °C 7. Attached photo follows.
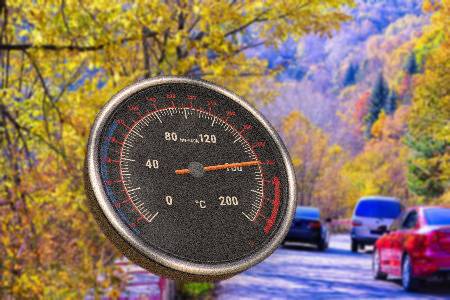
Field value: °C 160
